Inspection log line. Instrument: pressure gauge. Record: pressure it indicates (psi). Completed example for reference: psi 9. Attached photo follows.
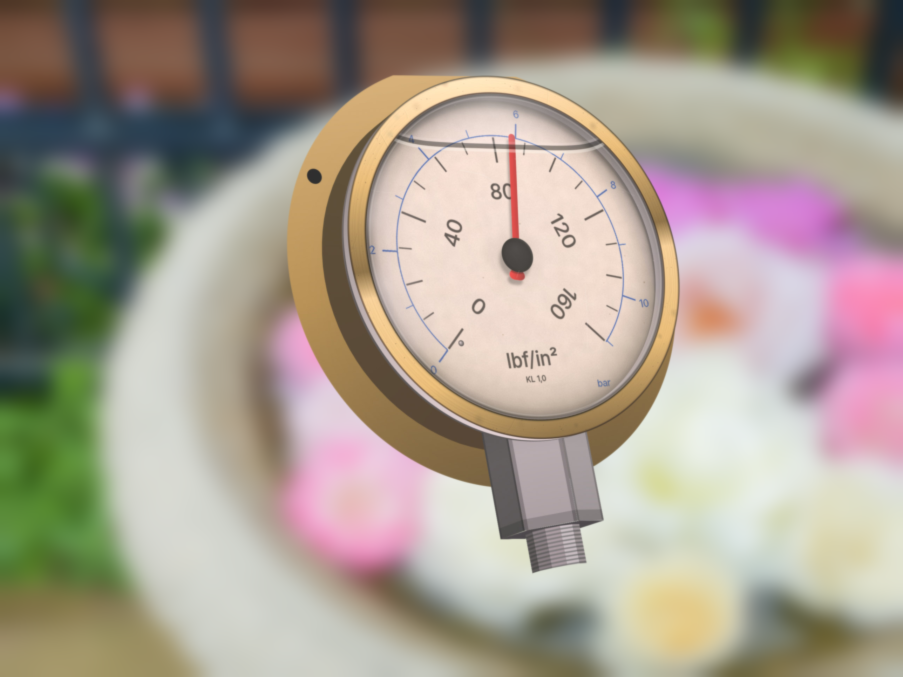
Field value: psi 85
